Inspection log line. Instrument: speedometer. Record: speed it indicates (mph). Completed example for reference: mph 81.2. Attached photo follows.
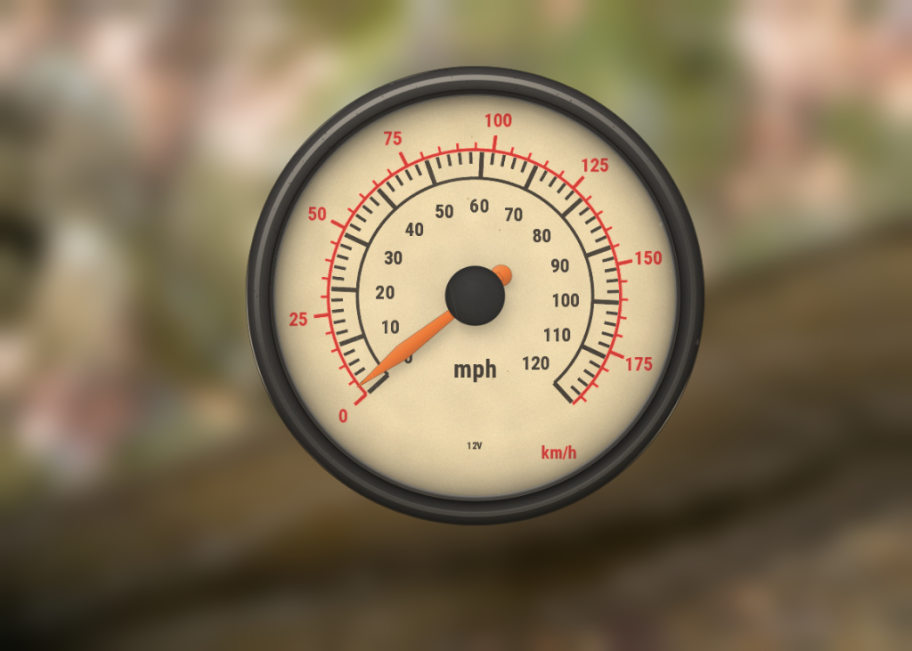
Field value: mph 2
